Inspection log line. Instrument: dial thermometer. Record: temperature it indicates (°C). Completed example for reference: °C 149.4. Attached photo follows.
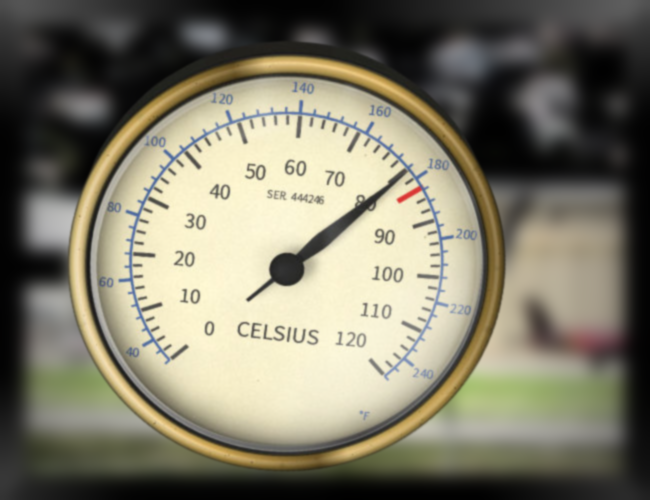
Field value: °C 80
